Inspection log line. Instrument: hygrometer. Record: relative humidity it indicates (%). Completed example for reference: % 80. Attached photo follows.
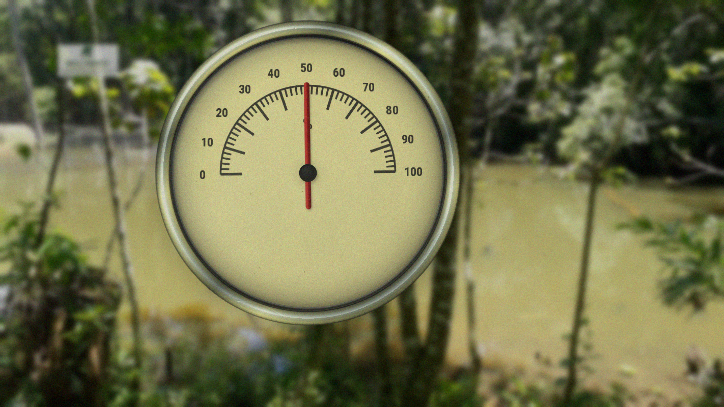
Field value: % 50
